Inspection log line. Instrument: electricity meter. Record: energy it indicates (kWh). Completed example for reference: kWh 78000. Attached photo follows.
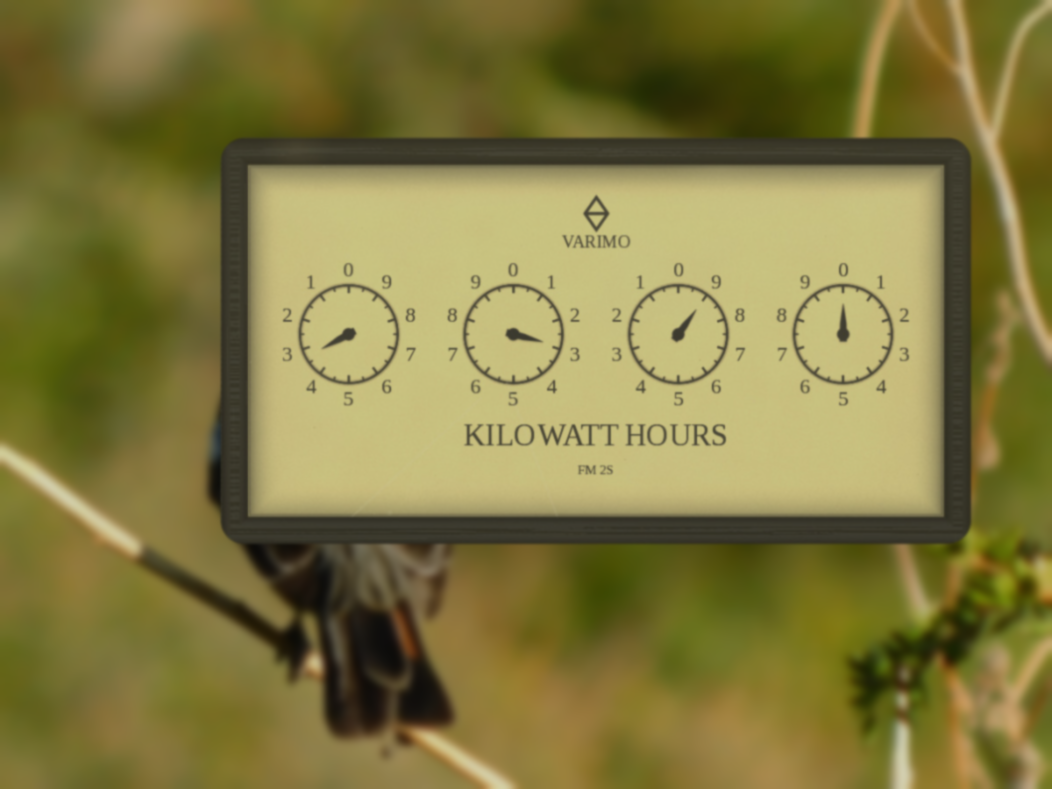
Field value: kWh 3290
